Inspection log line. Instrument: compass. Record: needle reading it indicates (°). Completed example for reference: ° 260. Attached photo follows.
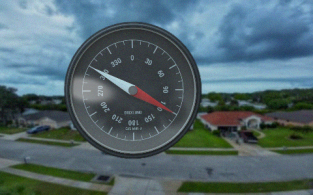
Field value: ° 120
